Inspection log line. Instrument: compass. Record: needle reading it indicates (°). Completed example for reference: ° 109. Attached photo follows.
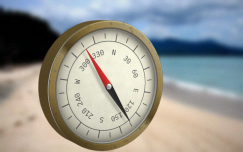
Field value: ° 315
